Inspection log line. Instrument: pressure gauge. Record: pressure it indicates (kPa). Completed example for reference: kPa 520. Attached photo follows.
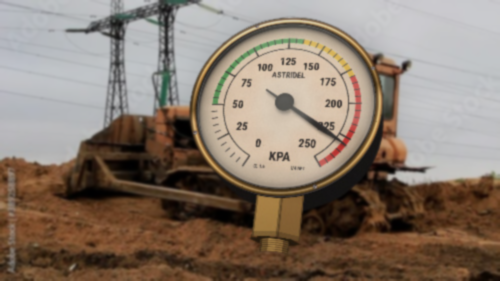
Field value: kPa 230
